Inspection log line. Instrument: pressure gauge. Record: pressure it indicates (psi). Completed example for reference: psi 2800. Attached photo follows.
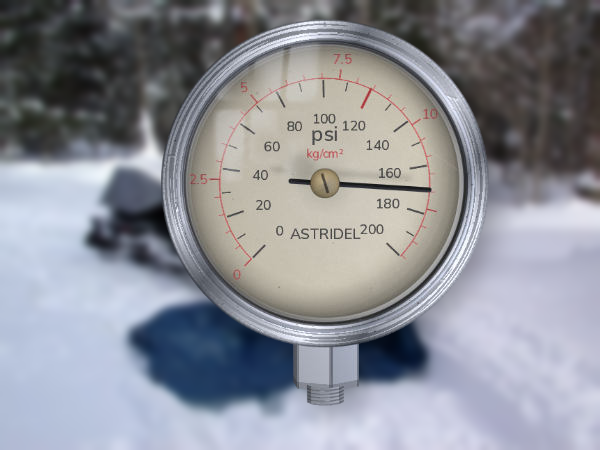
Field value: psi 170
